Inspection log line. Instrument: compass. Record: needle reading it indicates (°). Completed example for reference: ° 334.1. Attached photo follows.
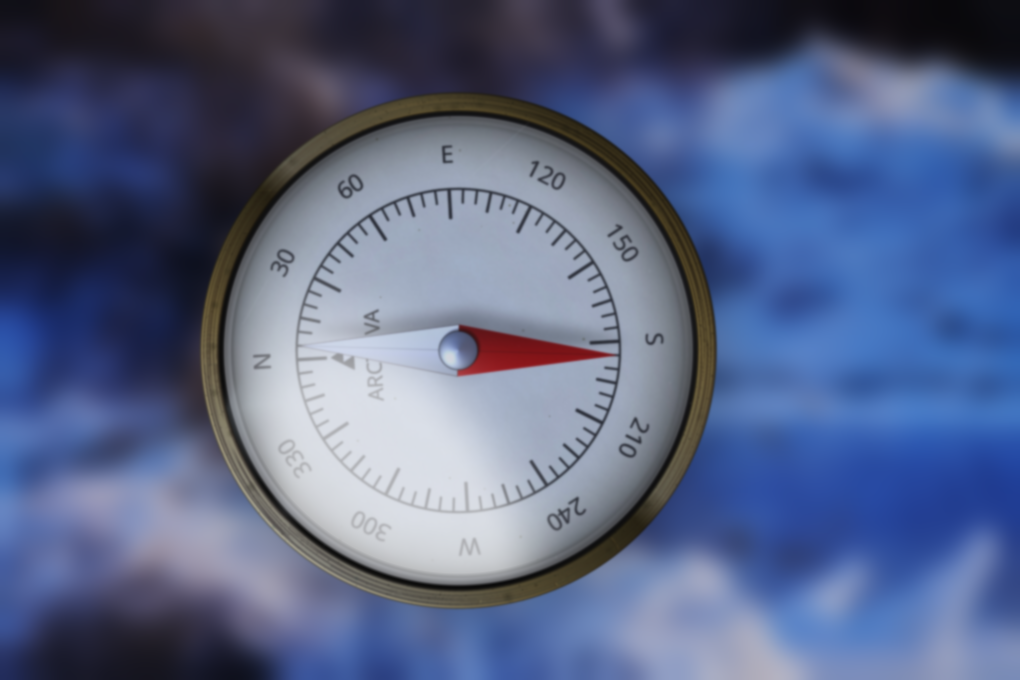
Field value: ° 185
